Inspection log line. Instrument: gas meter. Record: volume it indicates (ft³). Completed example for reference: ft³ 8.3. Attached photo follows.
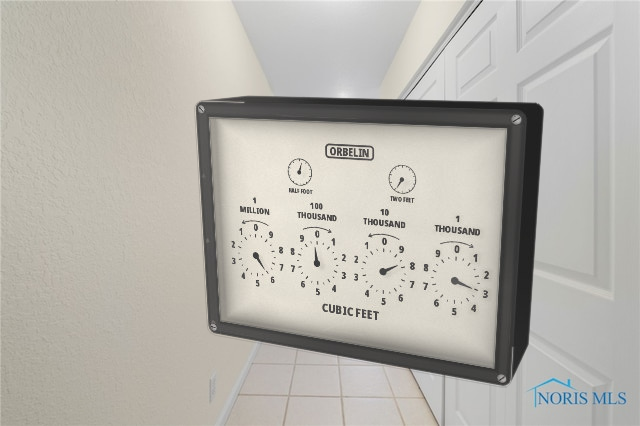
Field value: ft³ 598300
